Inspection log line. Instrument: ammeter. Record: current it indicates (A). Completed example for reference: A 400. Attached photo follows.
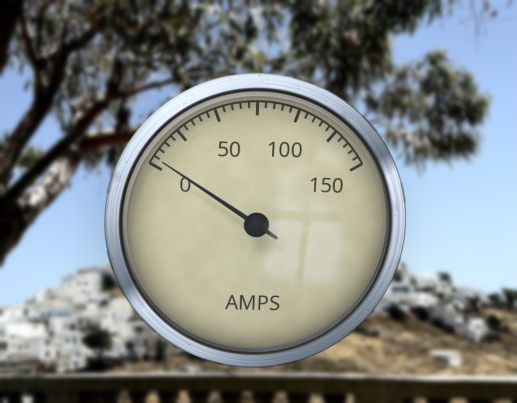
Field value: A 5
